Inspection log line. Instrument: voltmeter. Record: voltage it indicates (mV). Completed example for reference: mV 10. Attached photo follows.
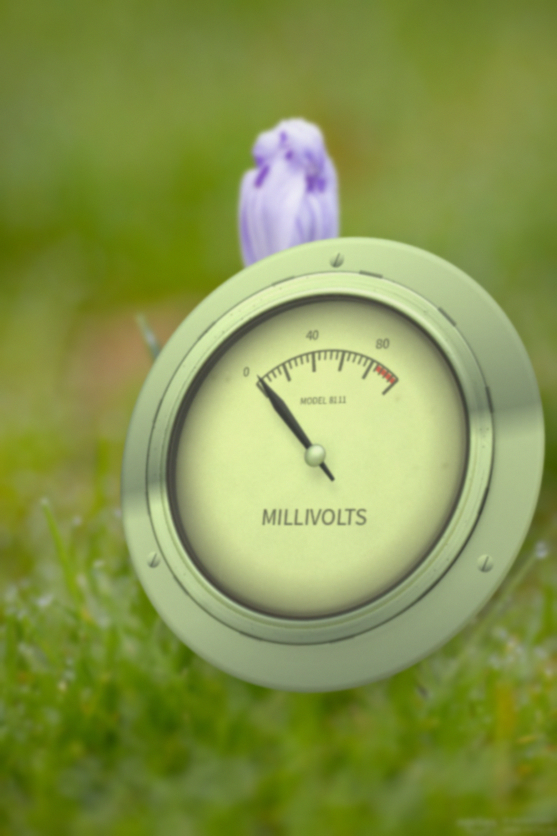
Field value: mV 4
